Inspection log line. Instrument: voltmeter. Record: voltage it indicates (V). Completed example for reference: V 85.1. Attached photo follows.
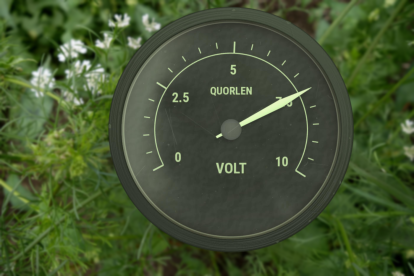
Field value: V 7.5
